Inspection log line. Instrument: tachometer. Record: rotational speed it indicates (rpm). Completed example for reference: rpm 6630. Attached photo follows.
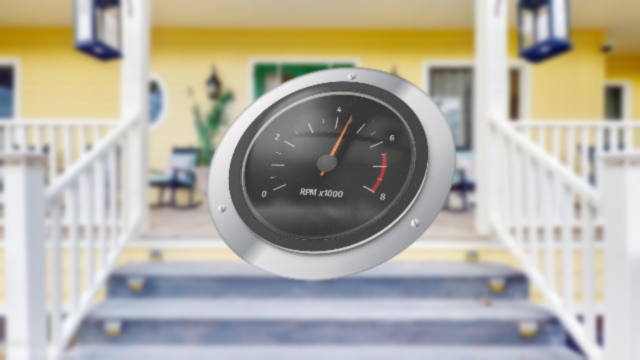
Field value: rpm 4500
